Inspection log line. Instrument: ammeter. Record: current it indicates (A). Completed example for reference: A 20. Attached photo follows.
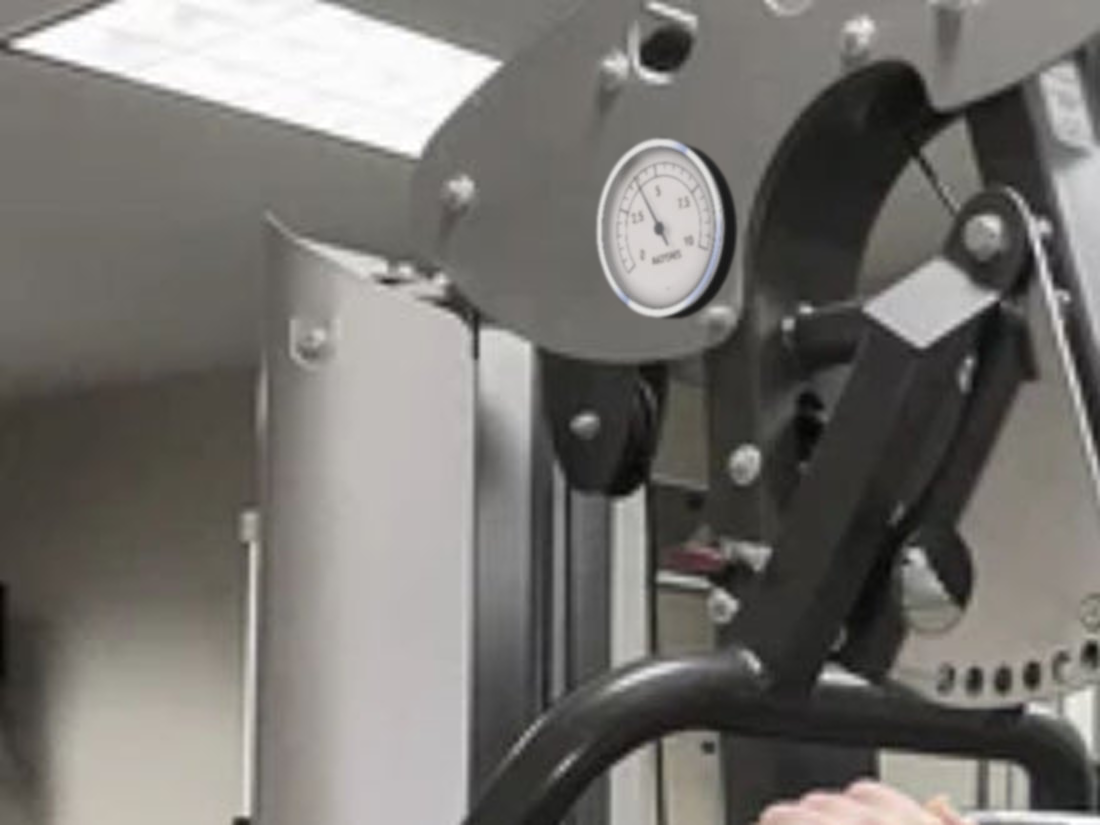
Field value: A 4
